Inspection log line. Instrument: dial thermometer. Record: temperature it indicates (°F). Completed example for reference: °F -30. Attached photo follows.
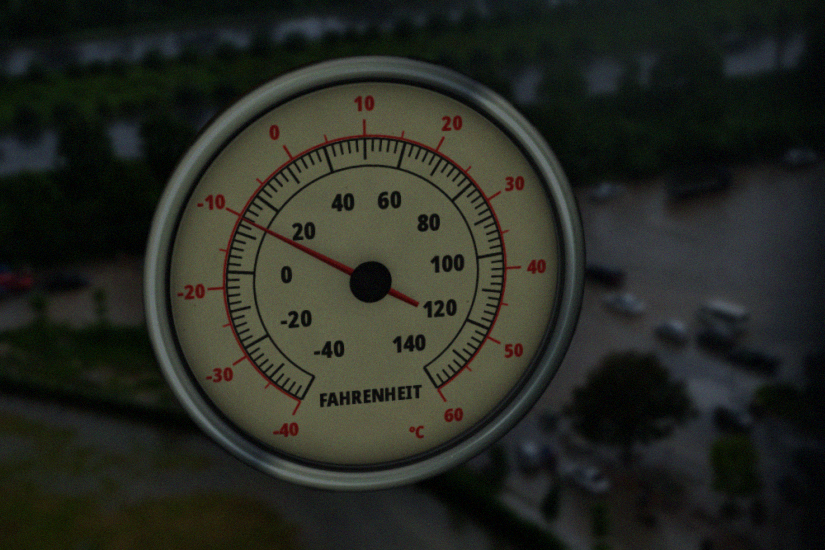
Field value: °F 14
